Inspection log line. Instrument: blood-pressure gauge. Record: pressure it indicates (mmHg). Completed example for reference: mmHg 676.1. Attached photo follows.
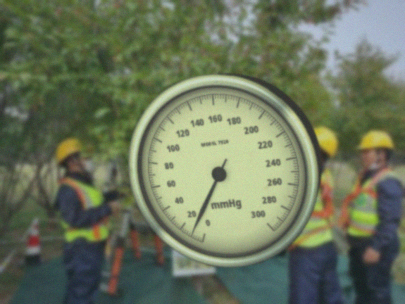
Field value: mmHg 10
